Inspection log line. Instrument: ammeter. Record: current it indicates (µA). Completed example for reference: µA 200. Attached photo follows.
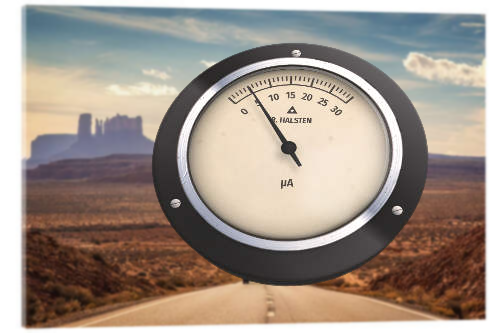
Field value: µA 5
